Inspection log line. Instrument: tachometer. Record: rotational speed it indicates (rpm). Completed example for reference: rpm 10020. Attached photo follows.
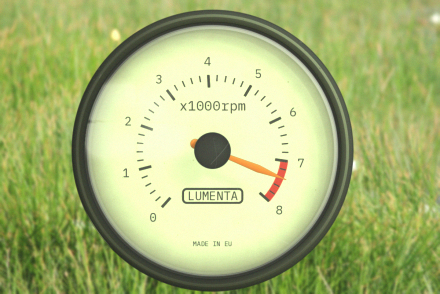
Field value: rpm 7400
